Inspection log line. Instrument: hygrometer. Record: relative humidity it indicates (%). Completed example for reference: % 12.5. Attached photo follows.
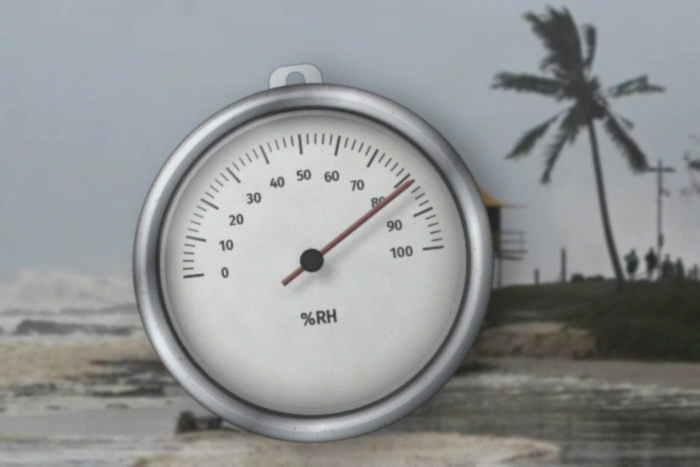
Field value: % 82
